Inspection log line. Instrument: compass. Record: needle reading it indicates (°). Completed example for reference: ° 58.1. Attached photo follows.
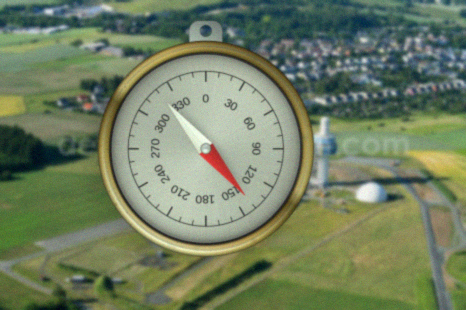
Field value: ° 140
